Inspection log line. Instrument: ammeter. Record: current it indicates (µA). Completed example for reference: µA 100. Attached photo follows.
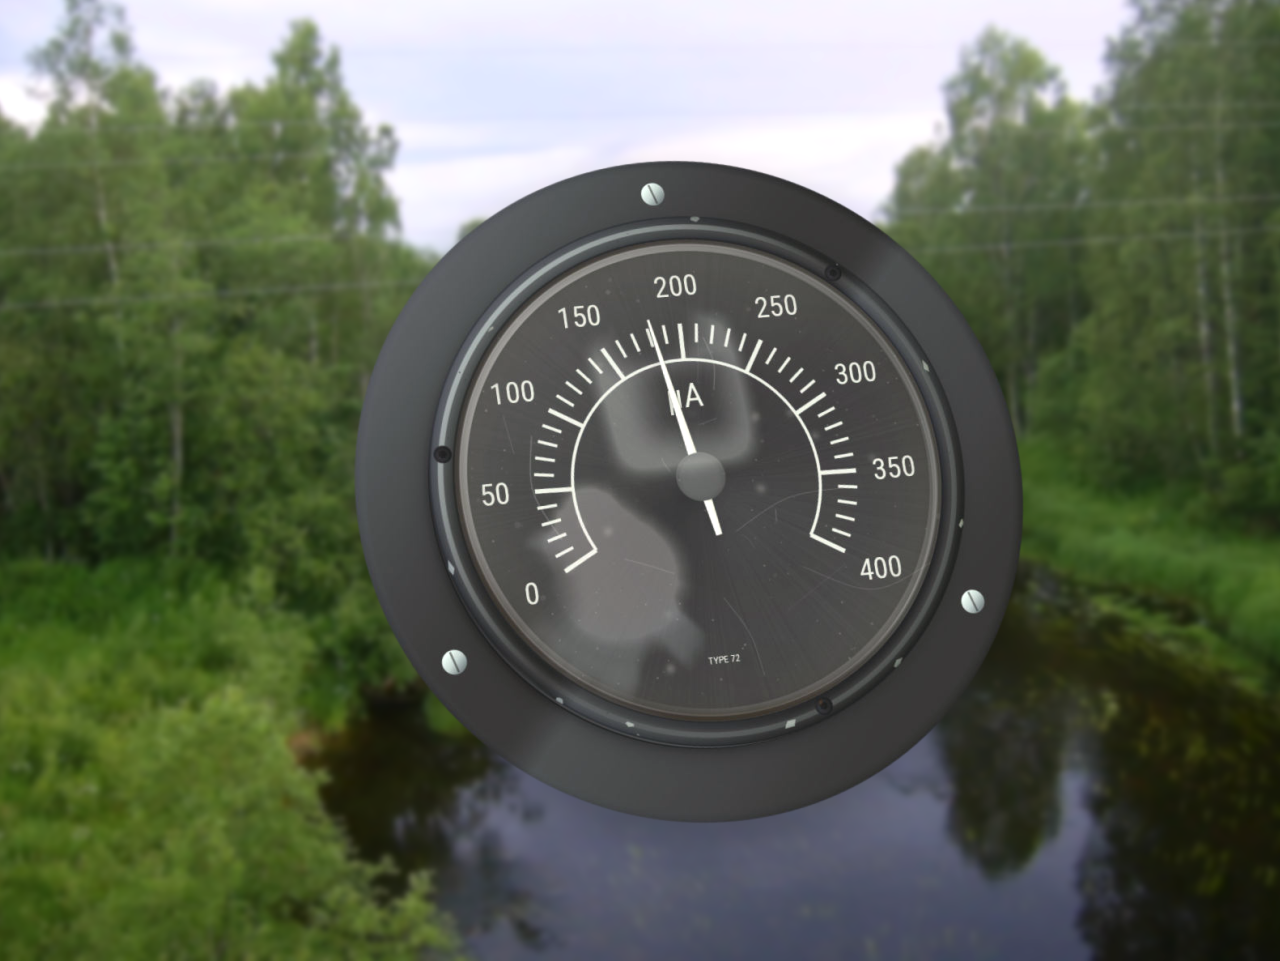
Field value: µA 180
